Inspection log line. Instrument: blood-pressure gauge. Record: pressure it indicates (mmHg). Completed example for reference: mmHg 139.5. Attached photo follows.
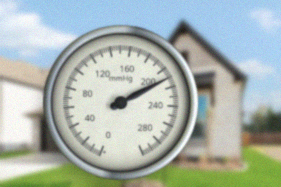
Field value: mmHg 210
